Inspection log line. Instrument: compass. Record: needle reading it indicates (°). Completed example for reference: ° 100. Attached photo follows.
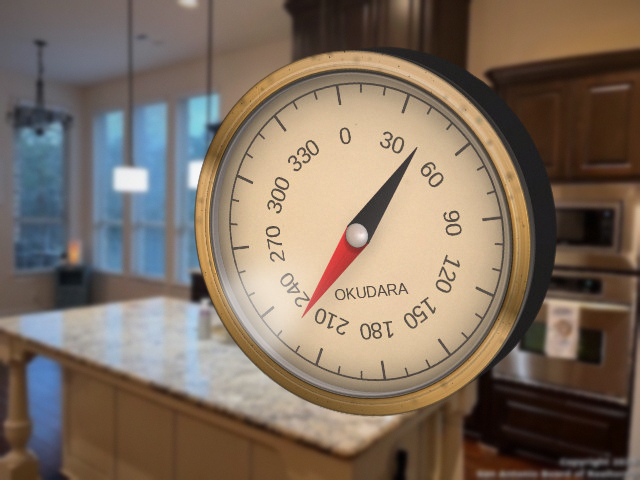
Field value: ° 225
